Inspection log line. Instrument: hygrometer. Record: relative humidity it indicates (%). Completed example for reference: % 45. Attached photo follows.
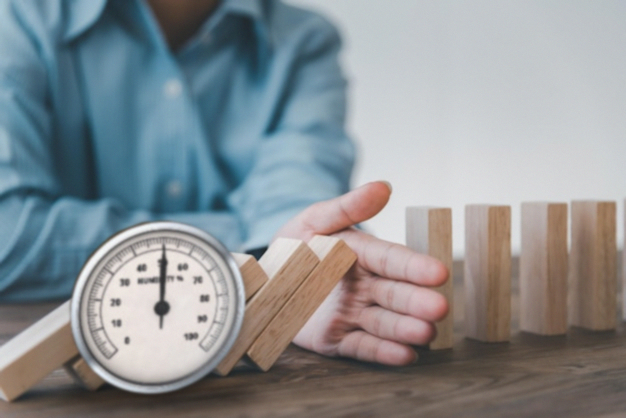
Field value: % 50
